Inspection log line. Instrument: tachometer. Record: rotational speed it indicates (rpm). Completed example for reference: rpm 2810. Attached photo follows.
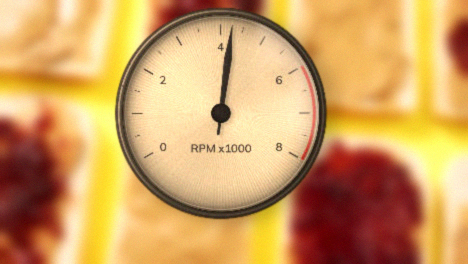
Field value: rpm 4250
